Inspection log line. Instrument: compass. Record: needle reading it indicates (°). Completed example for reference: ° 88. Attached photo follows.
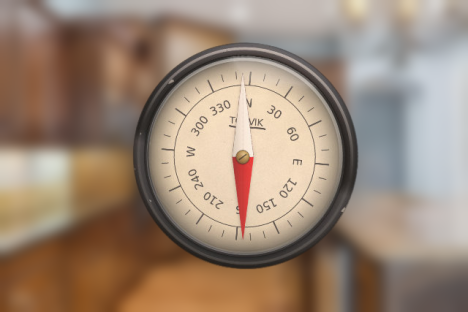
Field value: ° 175
